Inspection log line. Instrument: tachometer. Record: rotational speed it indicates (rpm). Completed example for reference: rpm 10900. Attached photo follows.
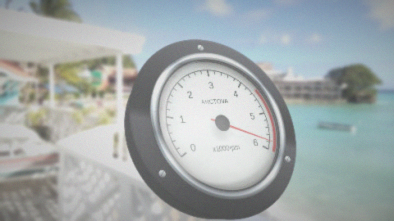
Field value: rpm 5800
